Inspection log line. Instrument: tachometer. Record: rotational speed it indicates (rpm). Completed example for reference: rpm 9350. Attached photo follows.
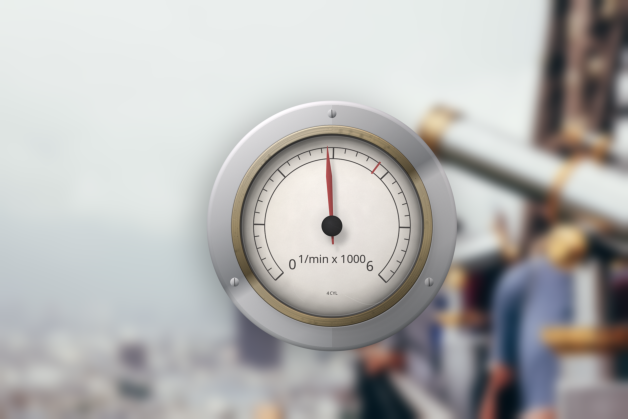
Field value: rpm 2900
